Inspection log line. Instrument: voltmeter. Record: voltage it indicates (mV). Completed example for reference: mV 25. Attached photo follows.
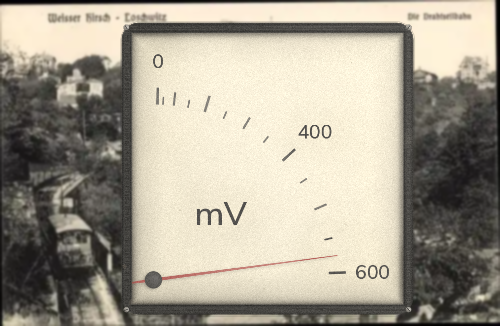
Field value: mV 575
